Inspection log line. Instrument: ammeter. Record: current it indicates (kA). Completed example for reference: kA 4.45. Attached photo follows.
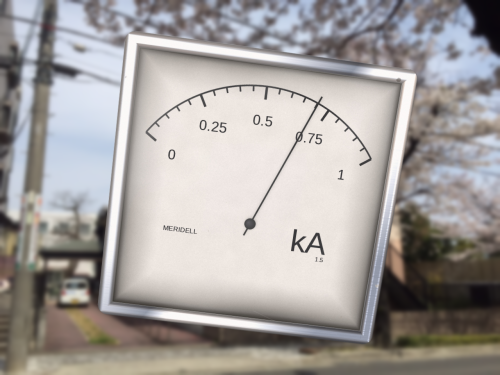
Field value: kA 0.7
